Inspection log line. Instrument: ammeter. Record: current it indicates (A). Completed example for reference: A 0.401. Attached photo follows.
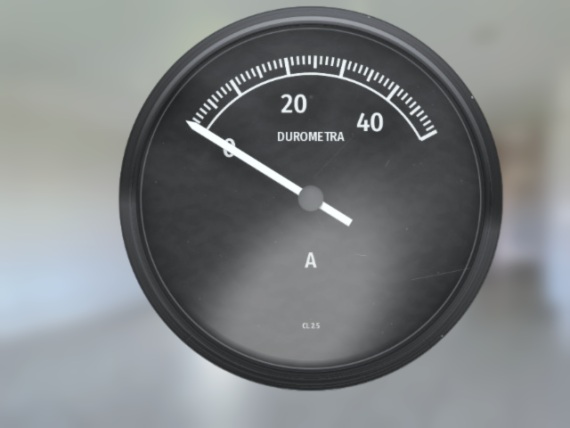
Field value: A 0
